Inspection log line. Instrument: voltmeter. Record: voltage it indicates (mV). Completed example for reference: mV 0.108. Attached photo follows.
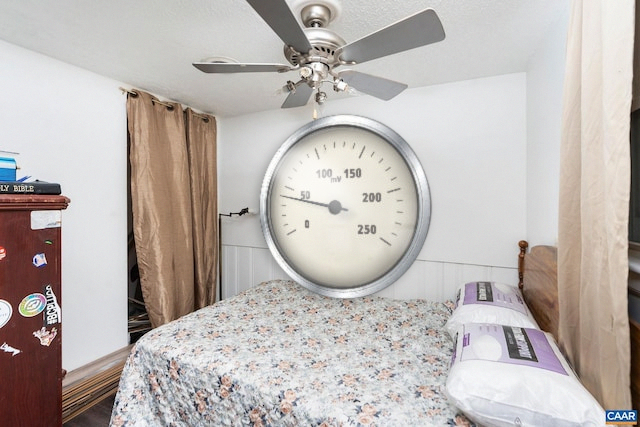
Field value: mV 40
